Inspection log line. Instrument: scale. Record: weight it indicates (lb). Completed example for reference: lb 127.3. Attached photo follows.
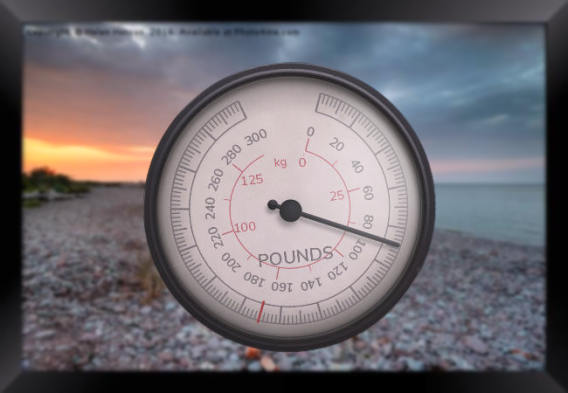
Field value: lb 88
